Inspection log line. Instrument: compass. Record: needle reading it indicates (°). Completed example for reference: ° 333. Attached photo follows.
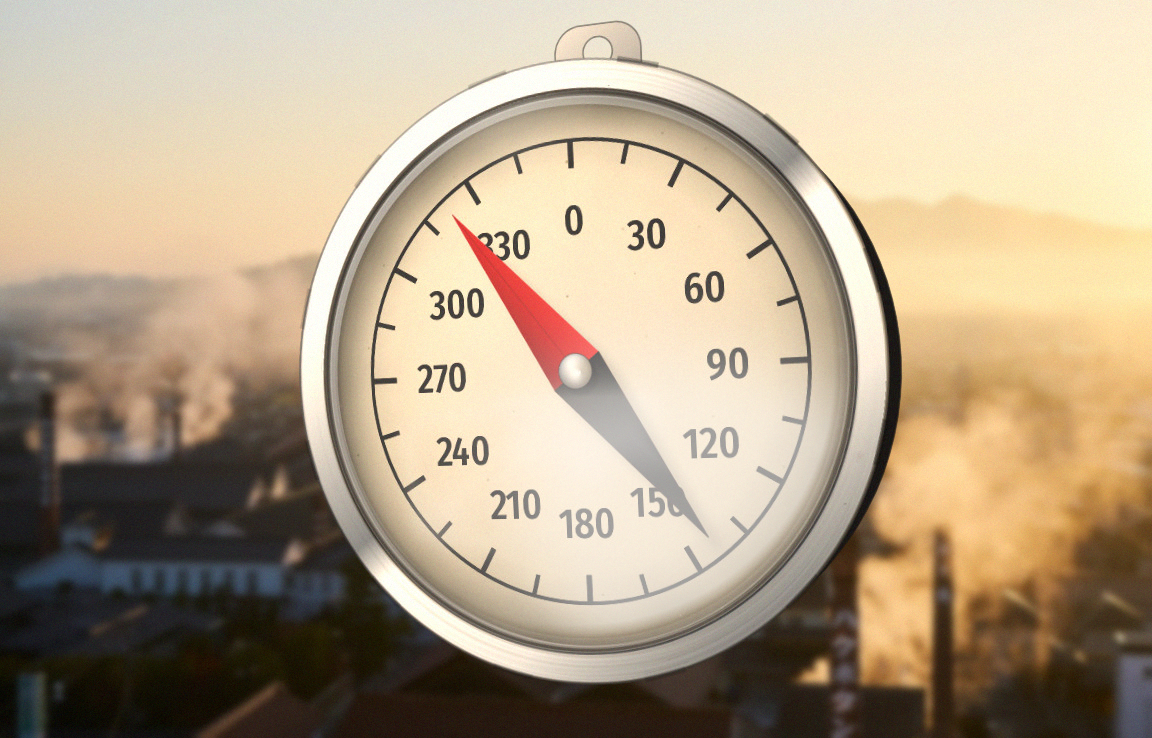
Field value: ° 322.5
